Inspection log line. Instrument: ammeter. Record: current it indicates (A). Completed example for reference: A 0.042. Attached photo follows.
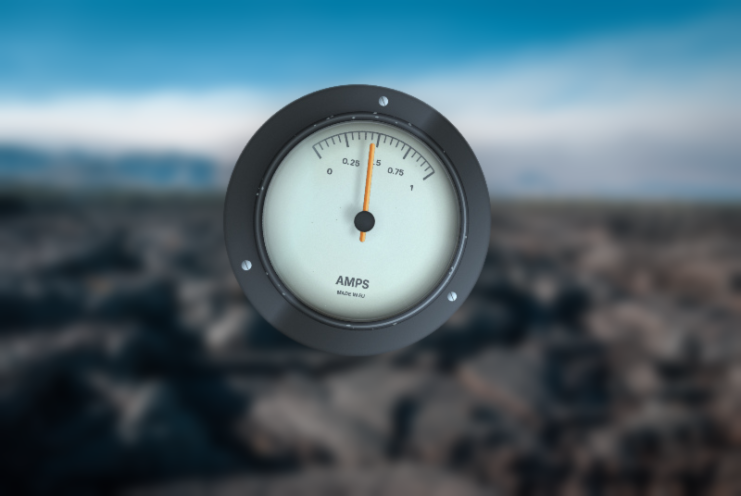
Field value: A 0.45
